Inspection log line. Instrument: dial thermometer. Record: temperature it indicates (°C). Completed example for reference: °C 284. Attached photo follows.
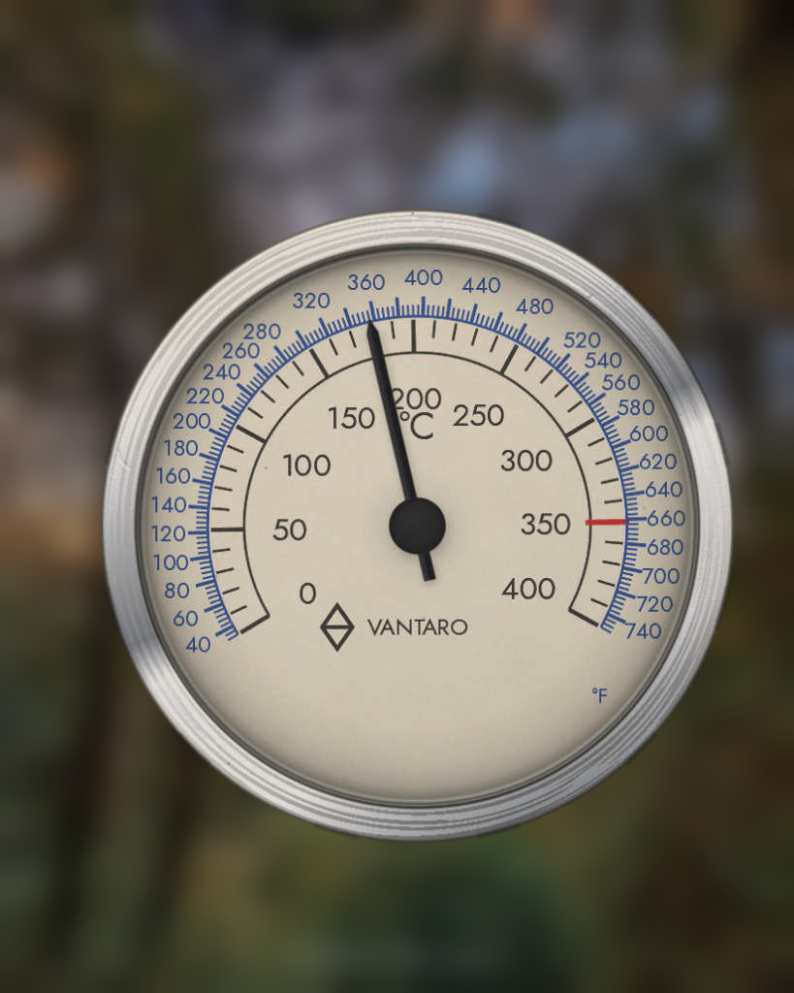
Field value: °C 180
